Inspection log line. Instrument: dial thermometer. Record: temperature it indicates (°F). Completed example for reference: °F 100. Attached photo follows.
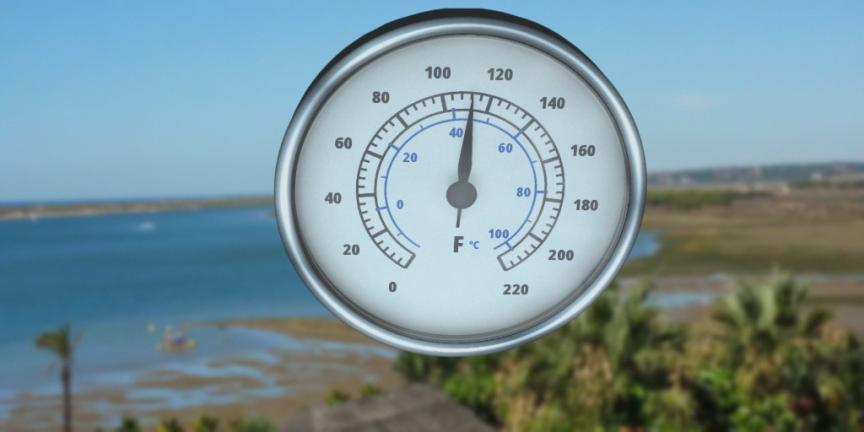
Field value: °F 112
